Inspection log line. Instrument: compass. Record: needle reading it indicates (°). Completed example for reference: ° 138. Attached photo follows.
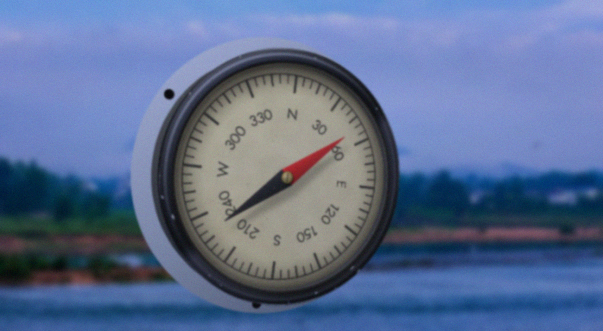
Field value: ° 50
